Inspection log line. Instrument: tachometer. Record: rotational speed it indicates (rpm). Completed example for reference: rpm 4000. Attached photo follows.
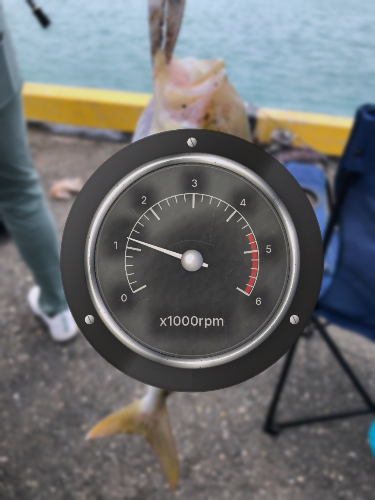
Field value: rpm 1200
